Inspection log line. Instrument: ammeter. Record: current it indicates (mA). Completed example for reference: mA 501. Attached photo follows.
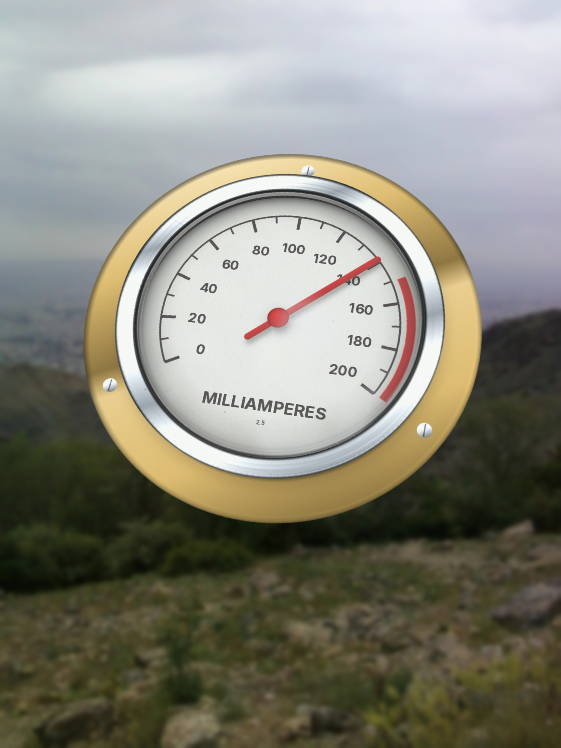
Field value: mA 140
